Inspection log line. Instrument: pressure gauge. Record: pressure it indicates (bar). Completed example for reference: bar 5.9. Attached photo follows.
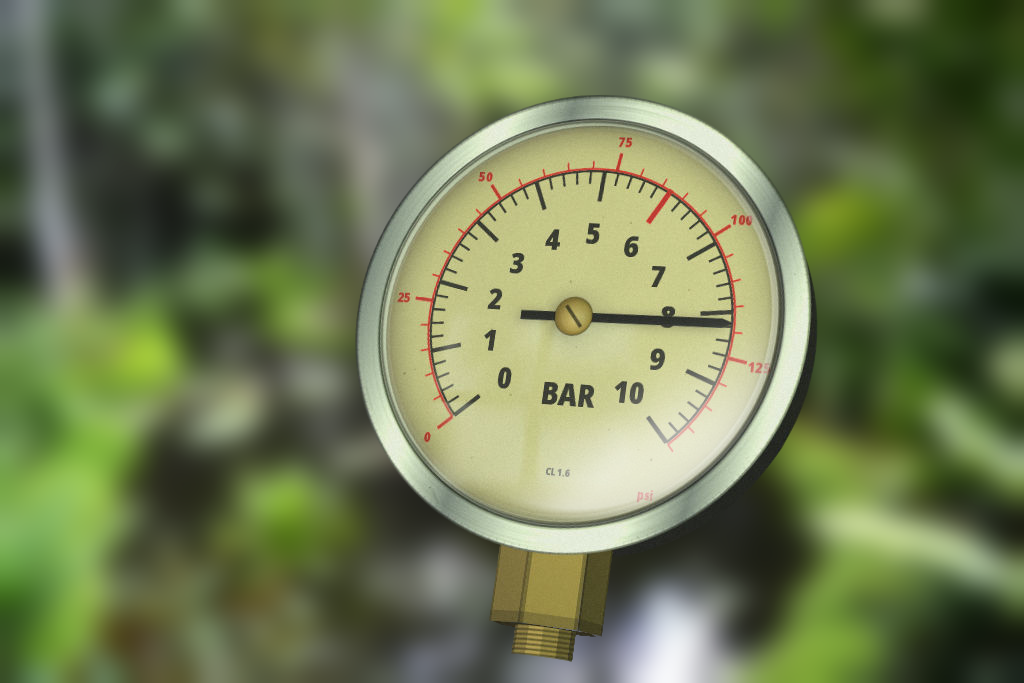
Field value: bar 8.2
